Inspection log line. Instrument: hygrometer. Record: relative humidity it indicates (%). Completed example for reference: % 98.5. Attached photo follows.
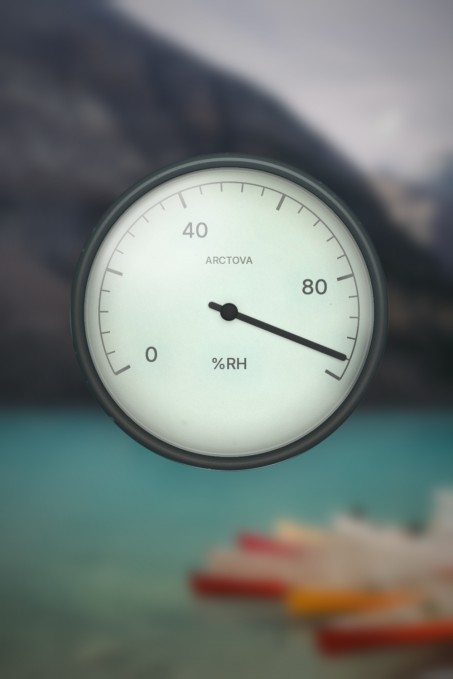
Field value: % 96
